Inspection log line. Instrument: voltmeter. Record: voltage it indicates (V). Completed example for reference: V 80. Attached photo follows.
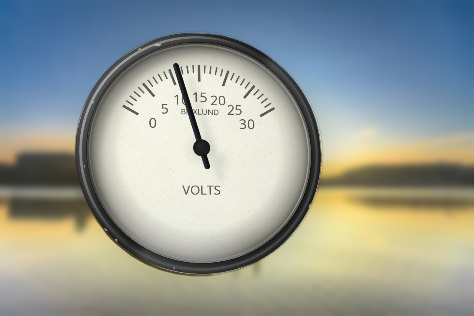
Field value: V 11
